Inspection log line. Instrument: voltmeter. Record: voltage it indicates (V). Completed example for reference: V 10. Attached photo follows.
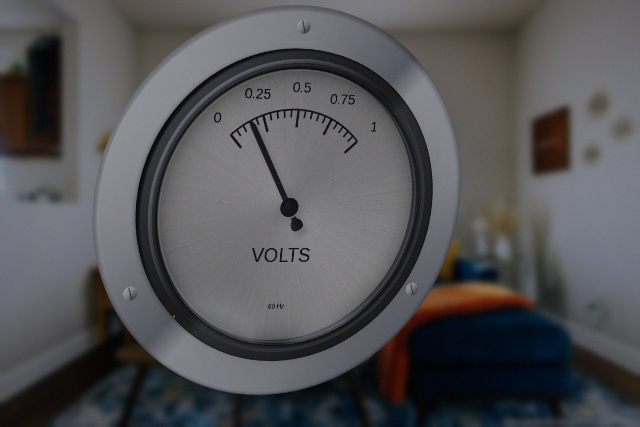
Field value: V 0.15
